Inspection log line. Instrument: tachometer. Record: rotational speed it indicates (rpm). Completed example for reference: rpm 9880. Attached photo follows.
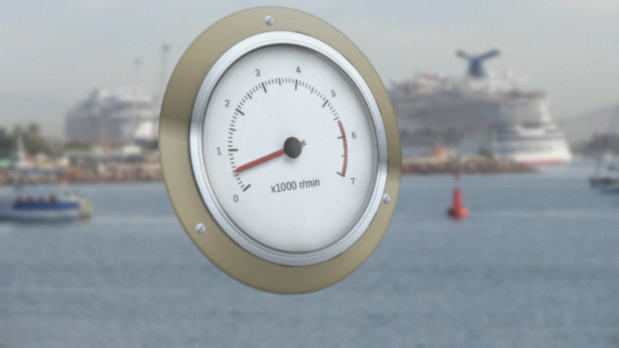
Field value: rpm 500
